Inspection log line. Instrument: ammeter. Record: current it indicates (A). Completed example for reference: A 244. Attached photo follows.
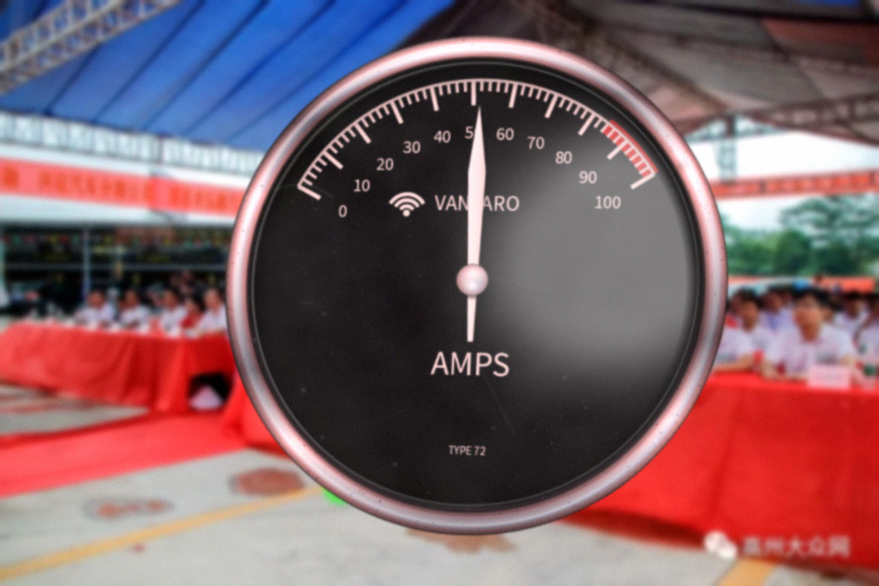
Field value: A 52
